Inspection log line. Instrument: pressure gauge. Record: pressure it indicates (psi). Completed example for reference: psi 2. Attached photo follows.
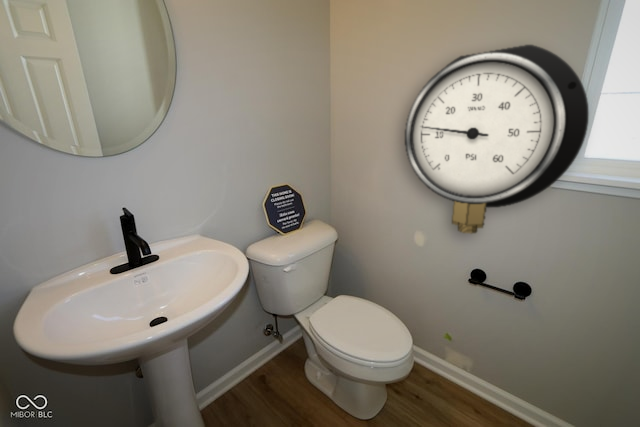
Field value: psi 12
